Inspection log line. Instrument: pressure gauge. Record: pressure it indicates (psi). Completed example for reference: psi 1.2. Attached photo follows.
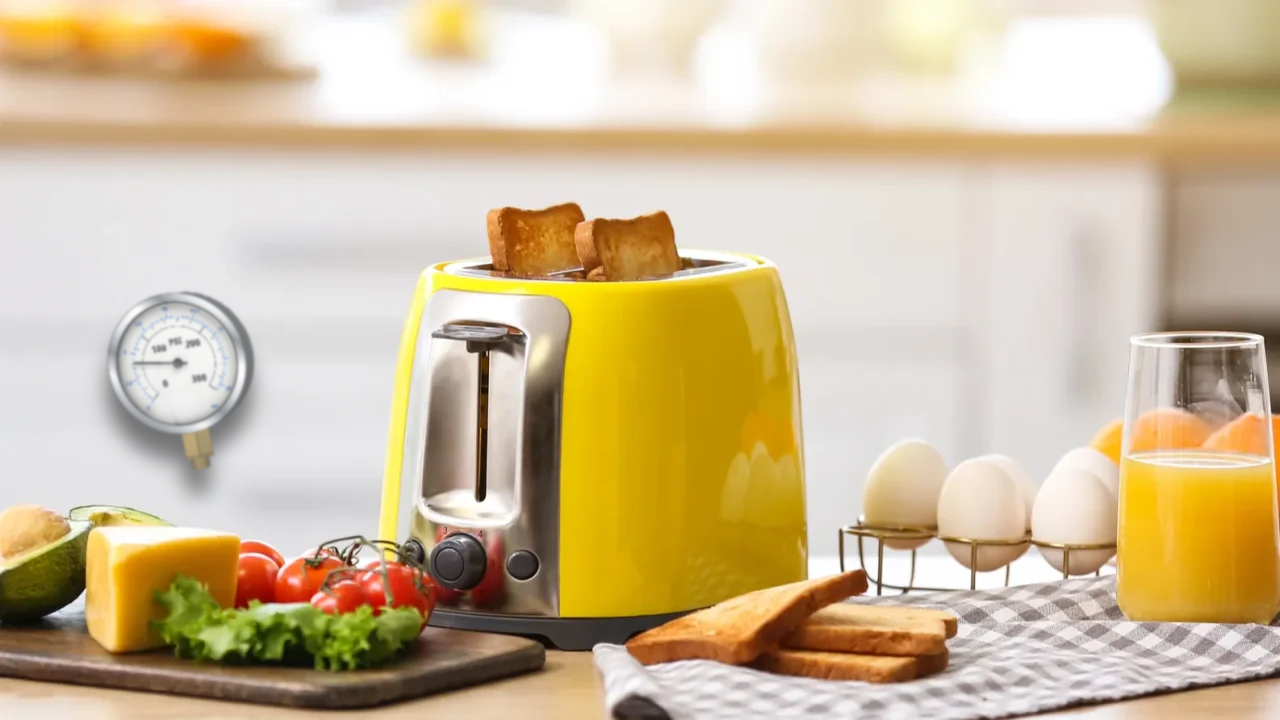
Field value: psi 60
